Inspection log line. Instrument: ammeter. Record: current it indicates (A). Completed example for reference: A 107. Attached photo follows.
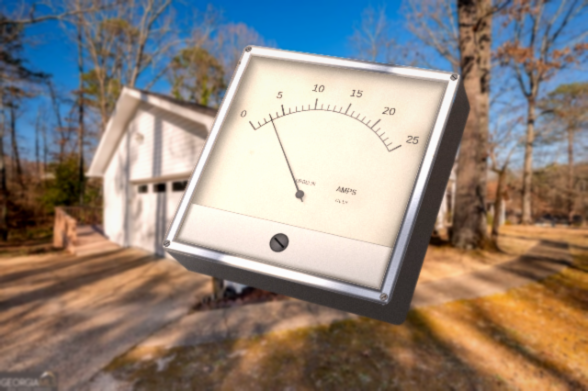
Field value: A 3
